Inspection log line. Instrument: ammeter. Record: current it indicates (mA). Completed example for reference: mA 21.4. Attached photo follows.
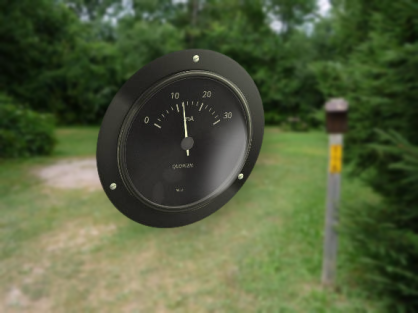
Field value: mA 12
